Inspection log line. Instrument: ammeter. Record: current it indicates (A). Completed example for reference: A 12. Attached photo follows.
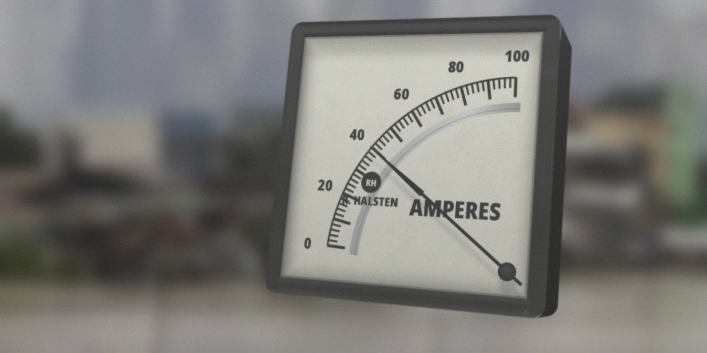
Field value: A 40
